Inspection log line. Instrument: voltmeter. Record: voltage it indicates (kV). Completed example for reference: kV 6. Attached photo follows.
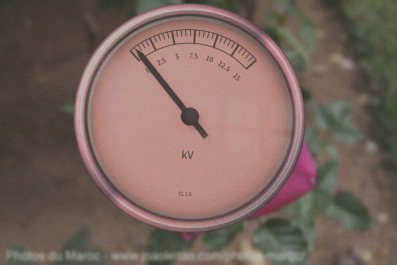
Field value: kV 0.5
